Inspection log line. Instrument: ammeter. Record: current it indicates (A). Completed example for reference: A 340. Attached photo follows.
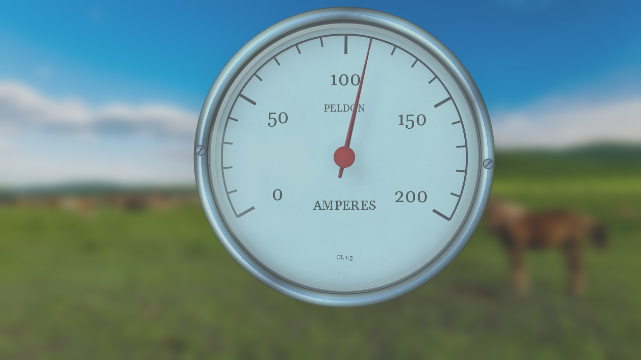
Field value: A 110
